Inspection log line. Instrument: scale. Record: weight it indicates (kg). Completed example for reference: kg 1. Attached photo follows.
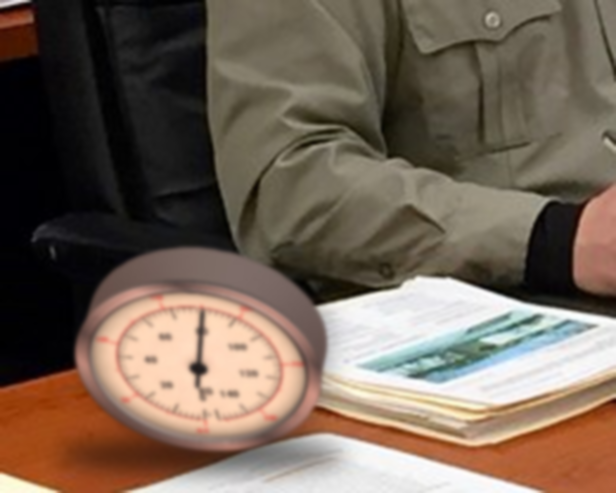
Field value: kg 80
